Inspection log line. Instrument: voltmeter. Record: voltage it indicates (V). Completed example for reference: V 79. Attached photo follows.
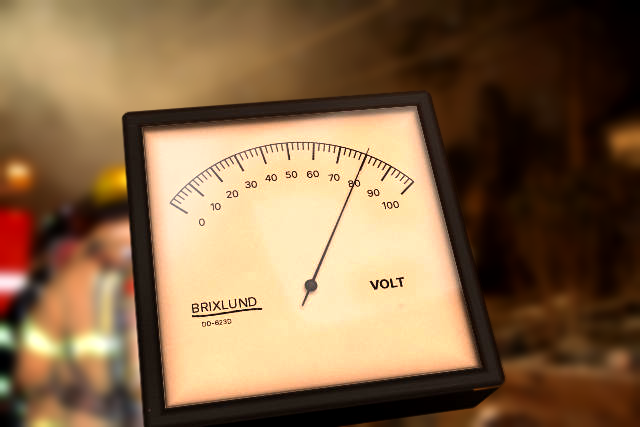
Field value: V 80
